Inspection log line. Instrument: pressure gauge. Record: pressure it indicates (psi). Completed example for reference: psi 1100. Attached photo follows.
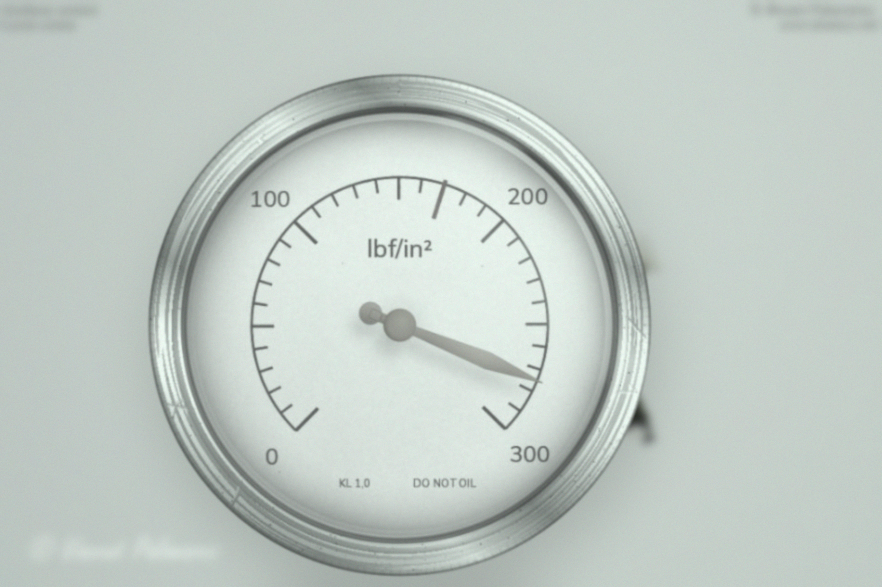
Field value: psi 275
